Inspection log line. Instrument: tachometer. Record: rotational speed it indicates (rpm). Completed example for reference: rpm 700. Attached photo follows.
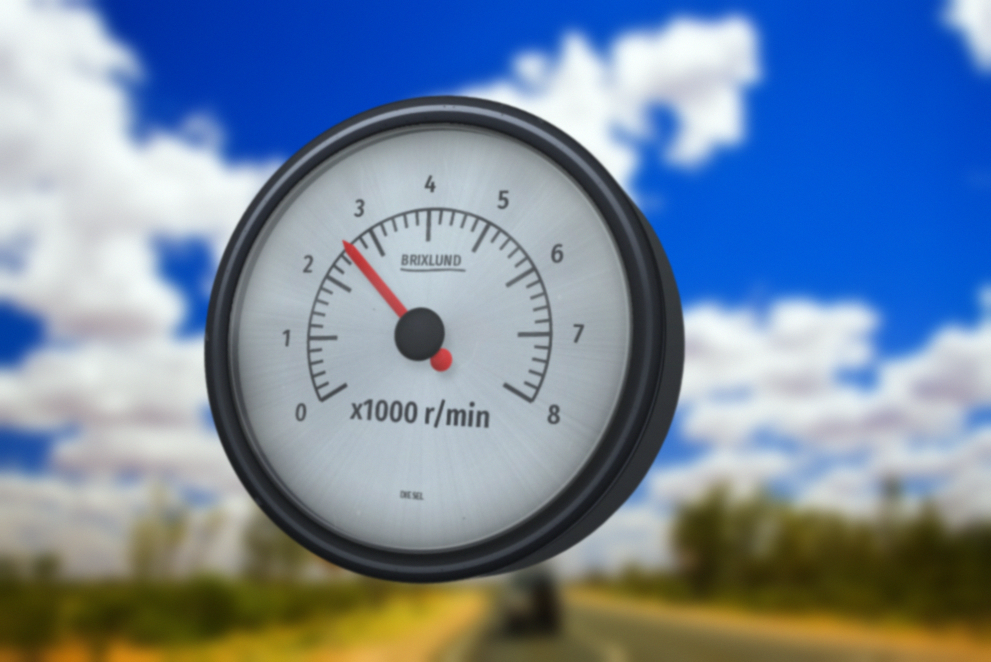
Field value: rpm 2600
